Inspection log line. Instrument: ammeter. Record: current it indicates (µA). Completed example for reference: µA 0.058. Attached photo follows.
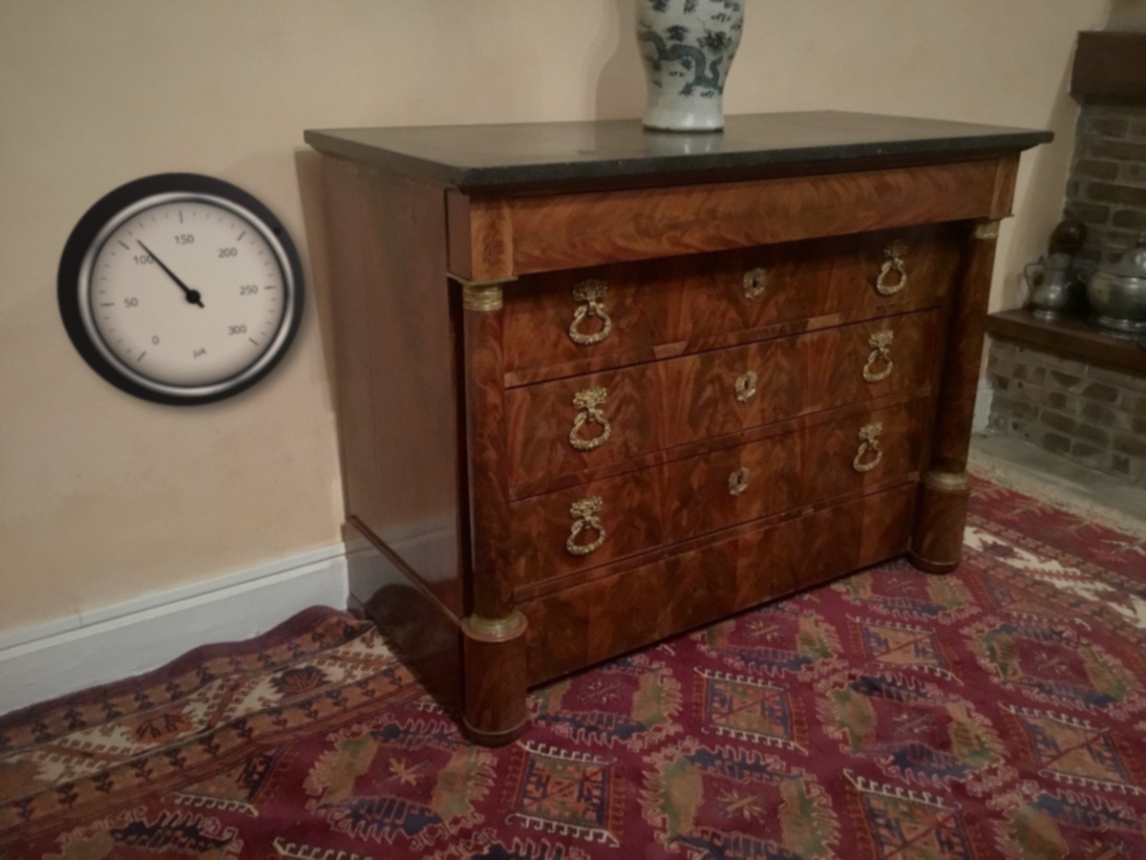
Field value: µA 110
